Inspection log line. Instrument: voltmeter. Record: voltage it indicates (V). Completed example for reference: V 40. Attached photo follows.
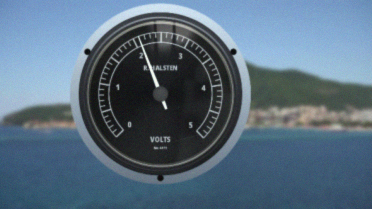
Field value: V 2.1
